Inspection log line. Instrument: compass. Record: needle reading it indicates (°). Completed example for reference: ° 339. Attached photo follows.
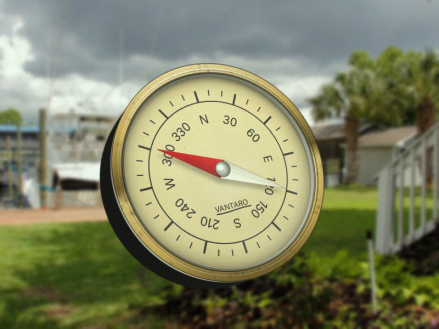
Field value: ° 300
